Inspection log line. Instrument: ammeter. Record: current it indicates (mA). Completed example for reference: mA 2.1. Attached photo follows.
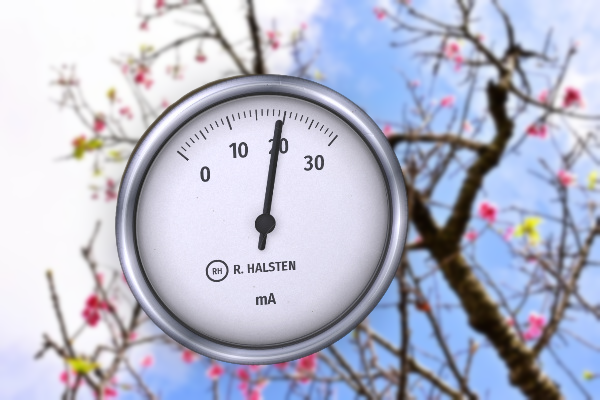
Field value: mA 19
